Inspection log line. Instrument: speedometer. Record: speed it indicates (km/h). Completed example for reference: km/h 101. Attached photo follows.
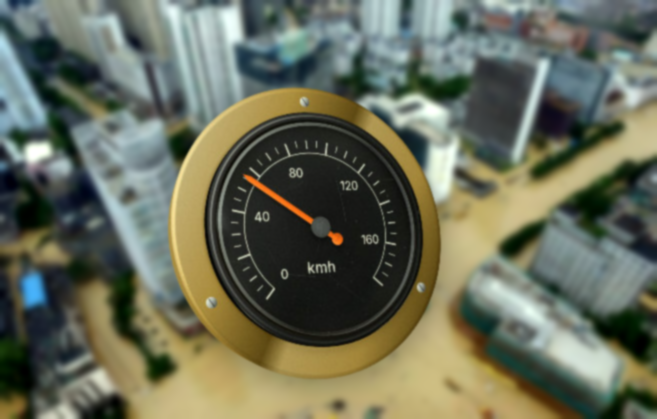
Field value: km/h 55
